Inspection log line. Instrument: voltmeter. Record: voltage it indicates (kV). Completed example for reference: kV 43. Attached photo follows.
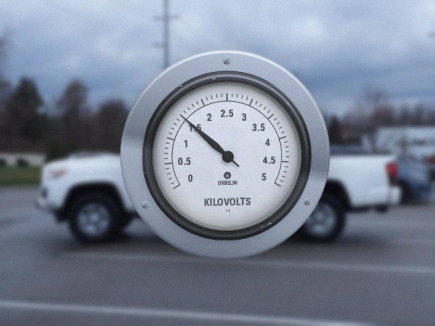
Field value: kV 1.5
